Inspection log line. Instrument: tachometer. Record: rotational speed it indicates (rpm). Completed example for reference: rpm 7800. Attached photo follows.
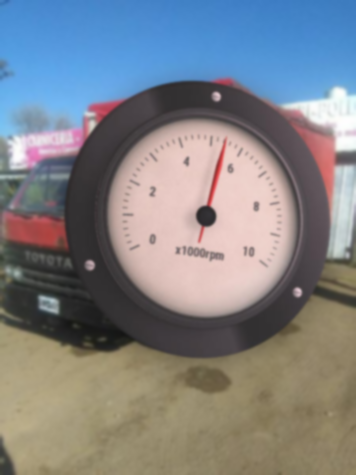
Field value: rpm 5400
